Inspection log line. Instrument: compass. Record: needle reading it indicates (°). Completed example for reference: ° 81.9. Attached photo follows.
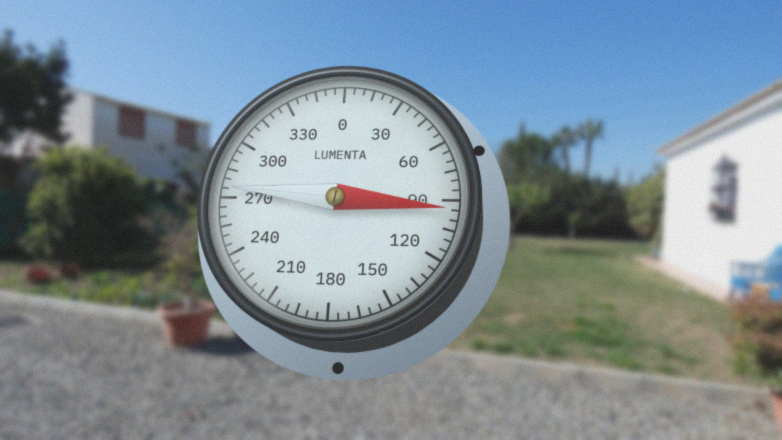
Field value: ° 95
